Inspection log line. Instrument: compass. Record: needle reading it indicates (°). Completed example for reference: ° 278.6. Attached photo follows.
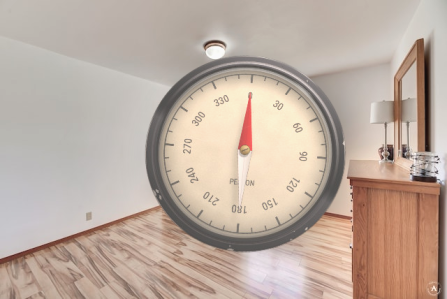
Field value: ° 0
